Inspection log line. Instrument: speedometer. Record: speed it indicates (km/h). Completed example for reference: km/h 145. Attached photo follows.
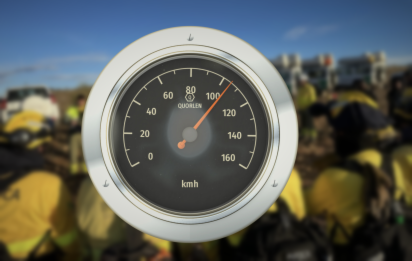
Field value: km/h 105
